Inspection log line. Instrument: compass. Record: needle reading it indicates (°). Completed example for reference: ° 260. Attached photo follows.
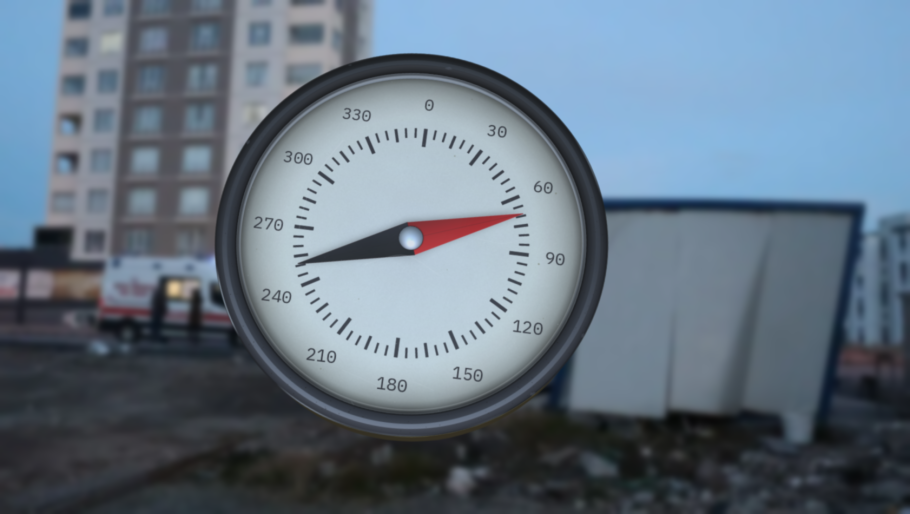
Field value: ° 70
